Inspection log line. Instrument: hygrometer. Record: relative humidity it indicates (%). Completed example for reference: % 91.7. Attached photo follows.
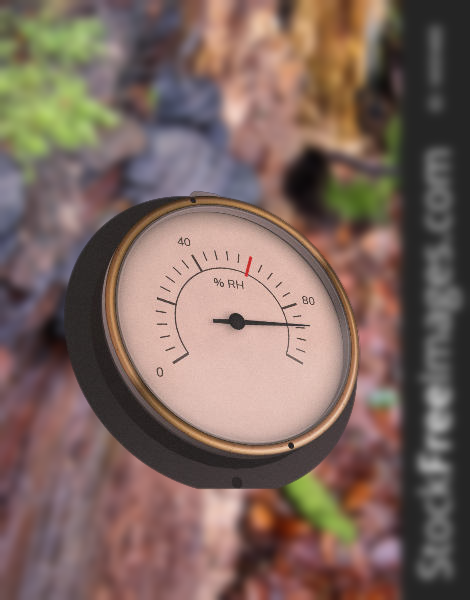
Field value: % 88
